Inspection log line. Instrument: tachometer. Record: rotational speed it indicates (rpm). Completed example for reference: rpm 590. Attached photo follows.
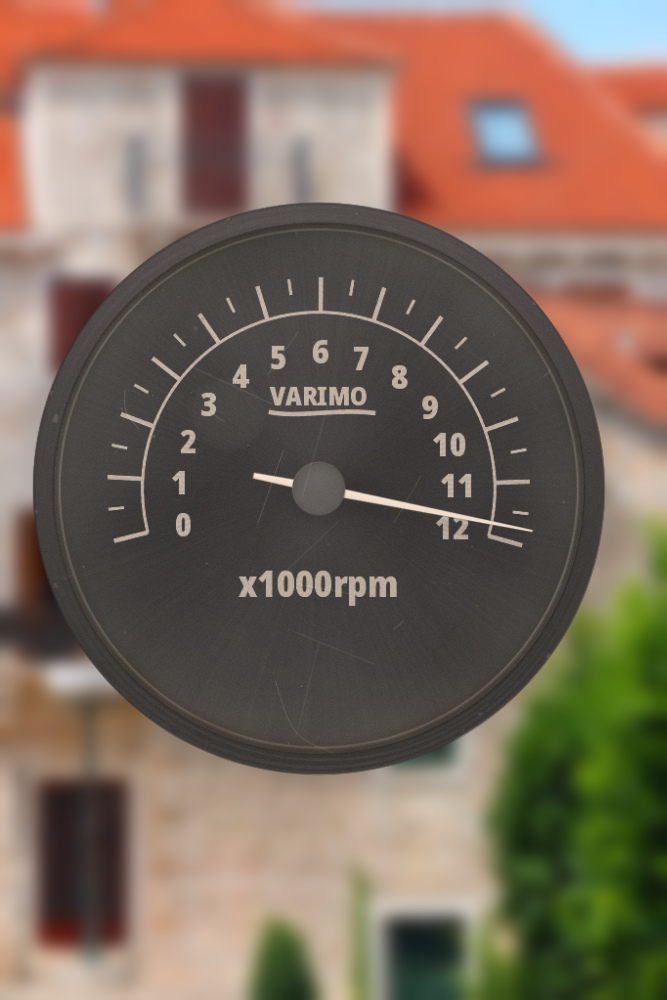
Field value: rpm 11750
